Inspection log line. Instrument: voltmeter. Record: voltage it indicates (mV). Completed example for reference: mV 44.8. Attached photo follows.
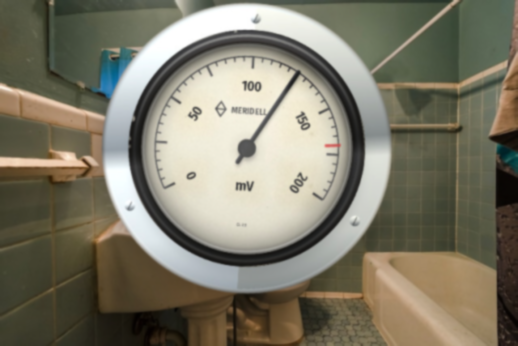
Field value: mV 125
